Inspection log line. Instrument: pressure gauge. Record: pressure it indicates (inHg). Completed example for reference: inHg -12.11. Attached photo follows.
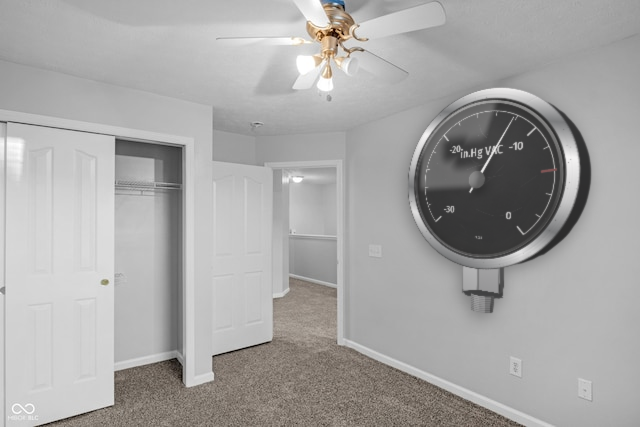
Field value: inHg -12
